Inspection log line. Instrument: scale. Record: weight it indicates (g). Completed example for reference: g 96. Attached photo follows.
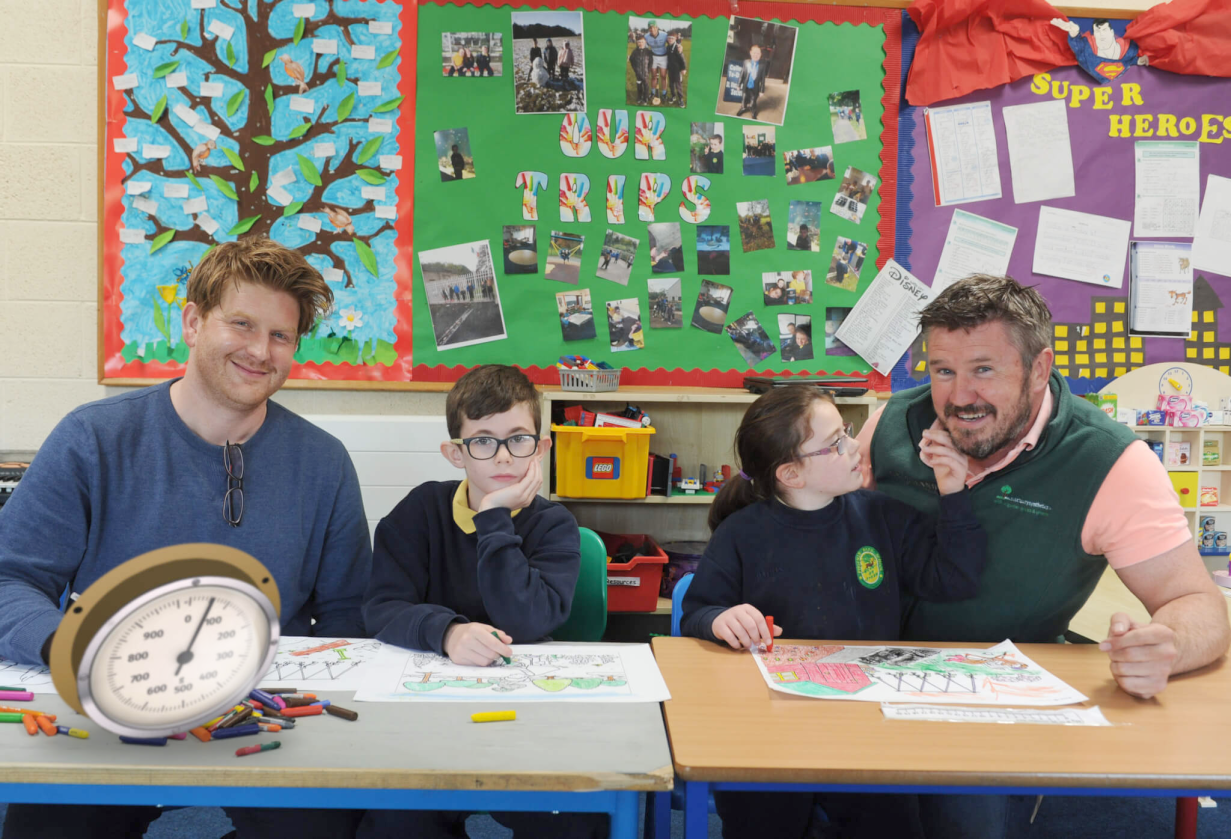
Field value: g 50
